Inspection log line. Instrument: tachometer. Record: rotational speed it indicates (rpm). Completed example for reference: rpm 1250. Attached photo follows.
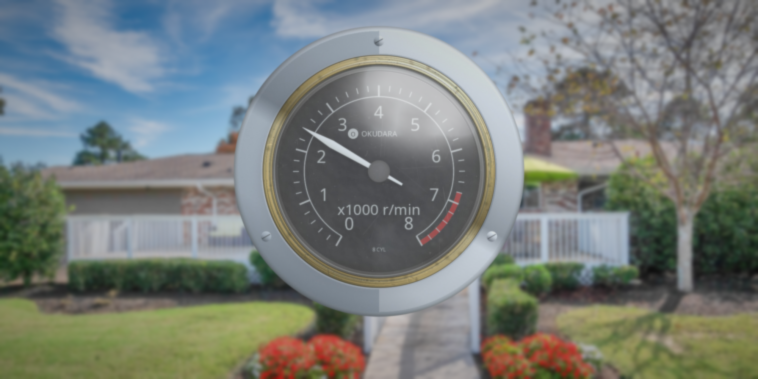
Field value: rpm 2400
